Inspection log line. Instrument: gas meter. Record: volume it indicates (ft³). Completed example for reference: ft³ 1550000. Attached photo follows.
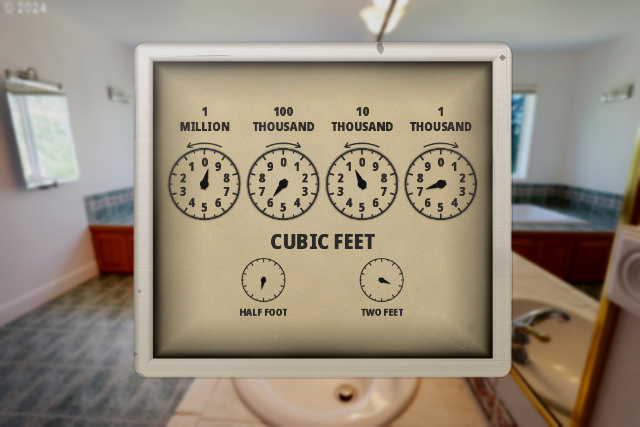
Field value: ft³ 960700
